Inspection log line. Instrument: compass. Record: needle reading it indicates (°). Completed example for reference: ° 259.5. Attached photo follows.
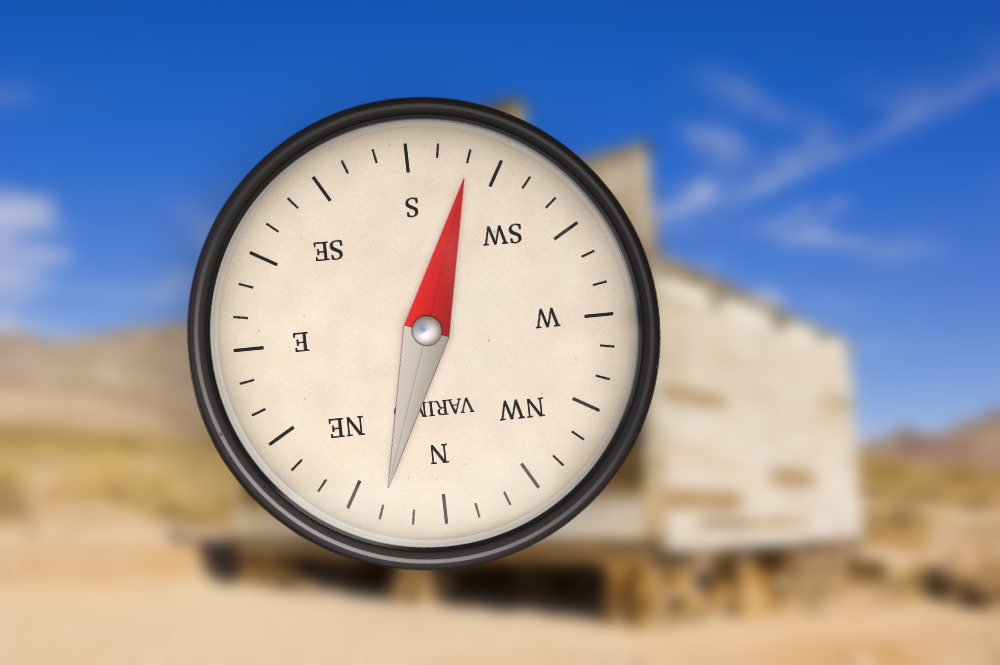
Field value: ° 200
